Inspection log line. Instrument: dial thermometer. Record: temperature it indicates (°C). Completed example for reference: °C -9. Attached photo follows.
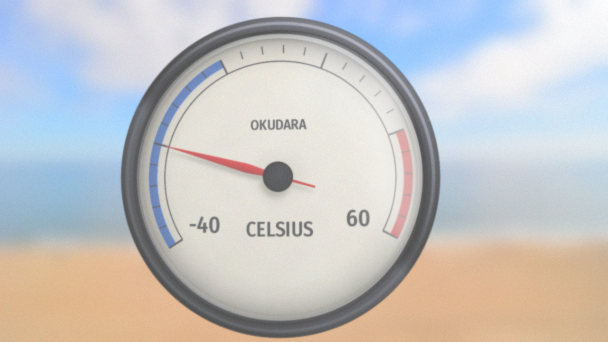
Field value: °C -20
